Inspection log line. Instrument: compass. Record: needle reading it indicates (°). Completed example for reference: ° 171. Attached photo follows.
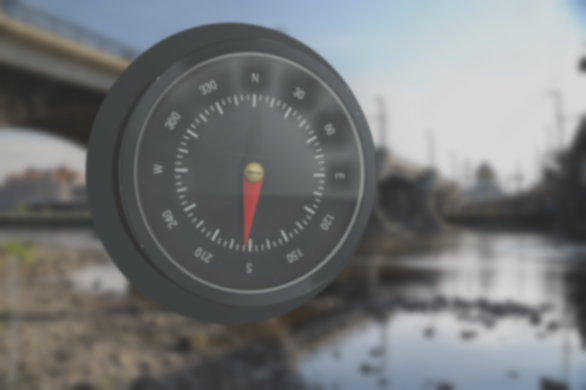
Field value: ° 185
